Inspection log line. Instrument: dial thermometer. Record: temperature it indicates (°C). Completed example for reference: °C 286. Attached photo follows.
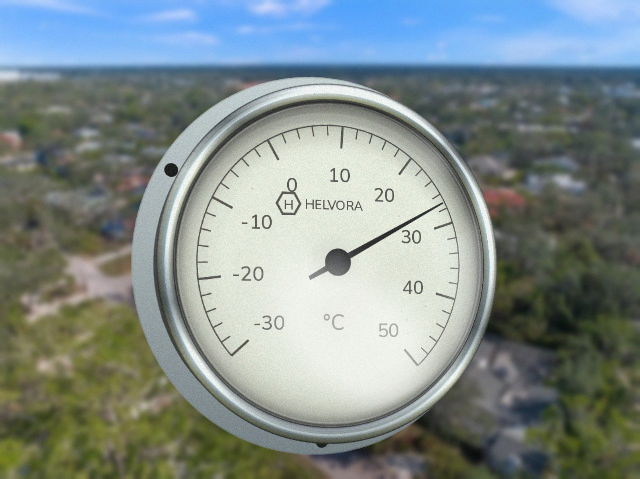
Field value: °C 27
